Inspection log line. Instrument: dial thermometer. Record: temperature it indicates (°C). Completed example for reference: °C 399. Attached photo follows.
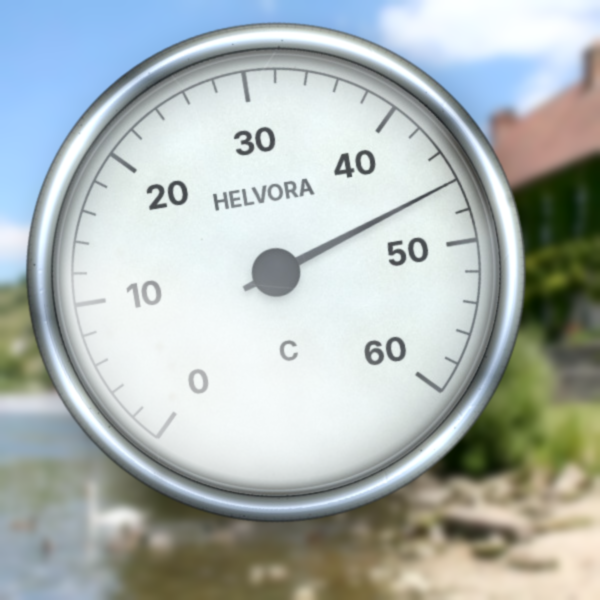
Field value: °C 46
